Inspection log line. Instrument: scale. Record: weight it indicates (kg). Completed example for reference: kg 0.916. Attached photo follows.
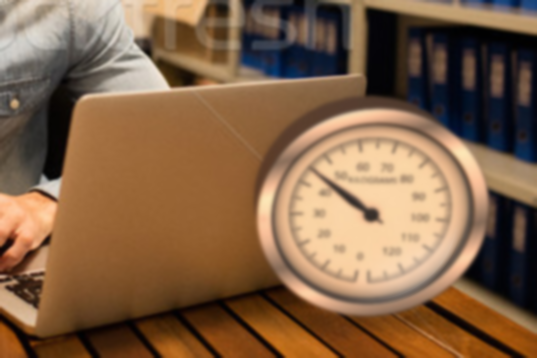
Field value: kg 45
